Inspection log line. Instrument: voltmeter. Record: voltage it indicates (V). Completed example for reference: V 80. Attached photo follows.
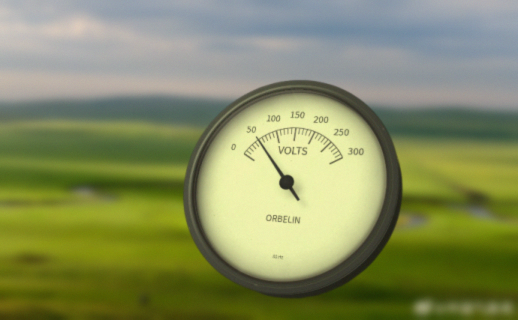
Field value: V 50
